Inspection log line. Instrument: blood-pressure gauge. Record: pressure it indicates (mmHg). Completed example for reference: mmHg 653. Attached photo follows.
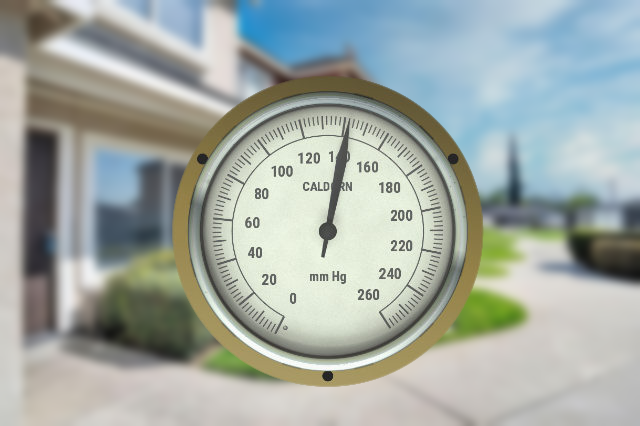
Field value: mmHg 142
